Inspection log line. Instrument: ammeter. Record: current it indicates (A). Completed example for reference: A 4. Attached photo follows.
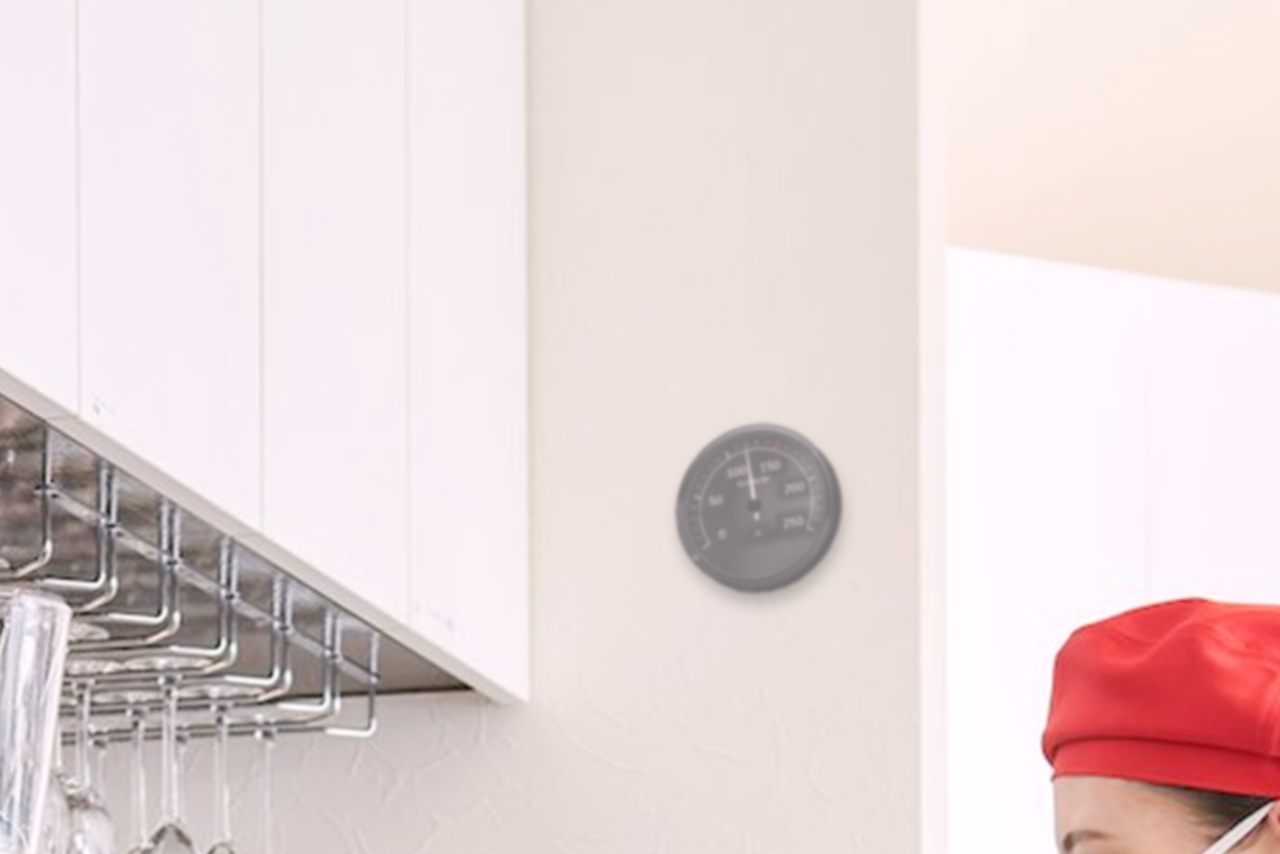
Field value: A 120
